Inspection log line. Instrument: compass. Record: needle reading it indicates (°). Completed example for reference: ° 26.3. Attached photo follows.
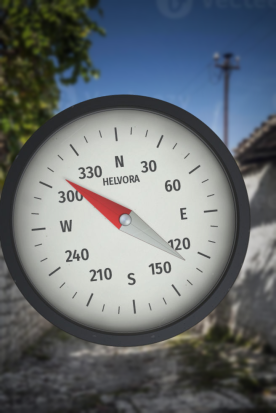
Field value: ° 310
